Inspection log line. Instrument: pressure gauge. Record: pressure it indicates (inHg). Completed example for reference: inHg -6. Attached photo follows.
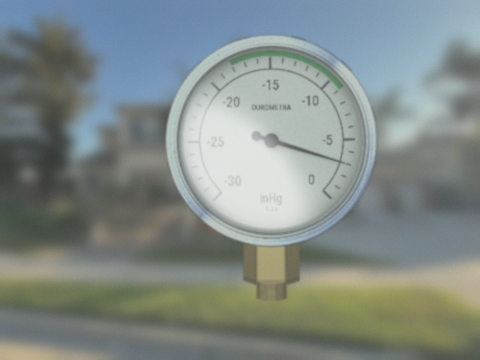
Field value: inHg -3
